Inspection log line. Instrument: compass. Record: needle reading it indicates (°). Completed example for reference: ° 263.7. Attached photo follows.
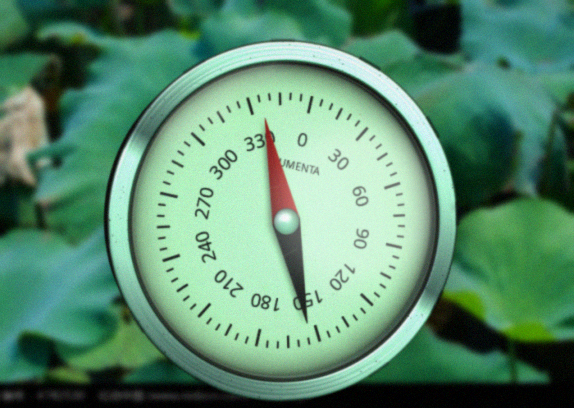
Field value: ° 335
